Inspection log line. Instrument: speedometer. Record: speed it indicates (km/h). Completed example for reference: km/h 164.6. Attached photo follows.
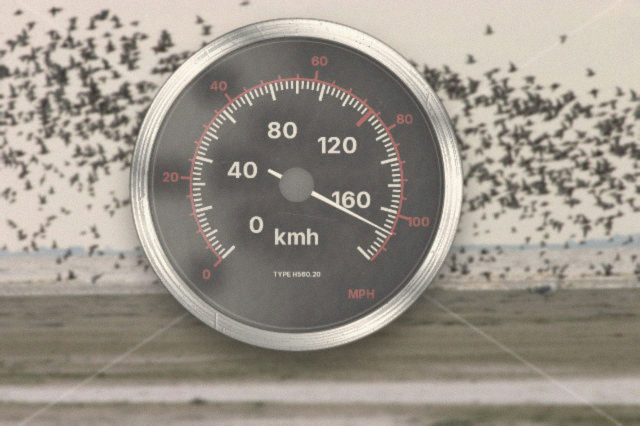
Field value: km/h 168
